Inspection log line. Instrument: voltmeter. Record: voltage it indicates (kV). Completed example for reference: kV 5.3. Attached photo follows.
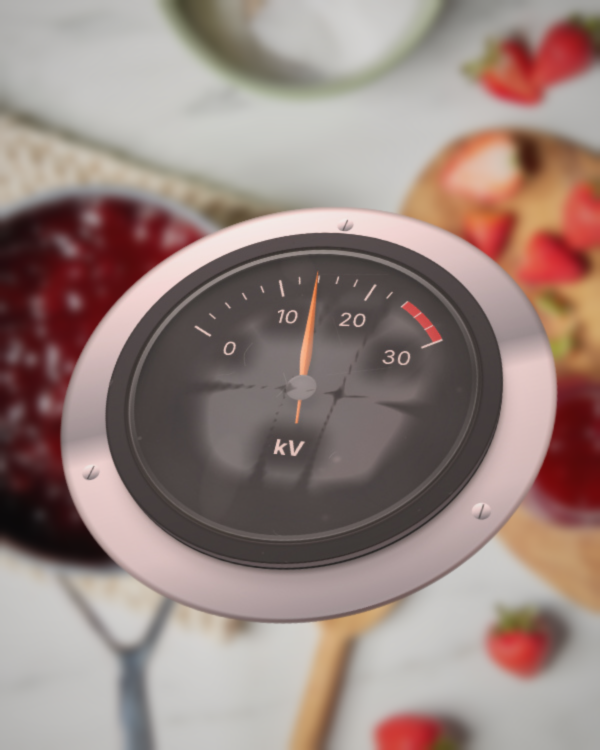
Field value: kV 14
